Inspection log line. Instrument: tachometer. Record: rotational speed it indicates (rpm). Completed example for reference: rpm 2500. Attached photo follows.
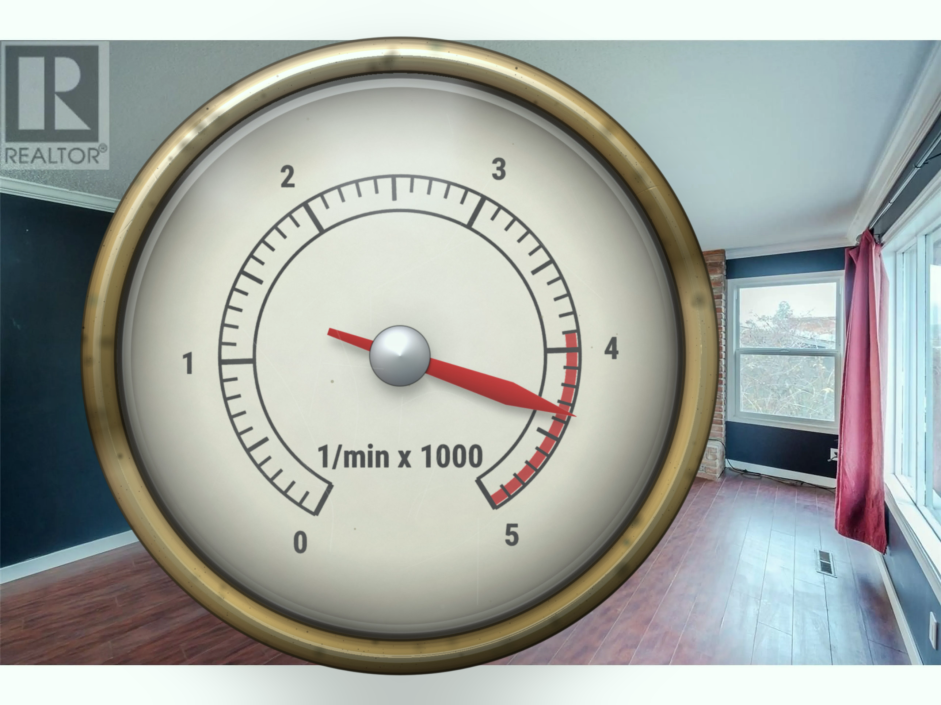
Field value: rpm 4350
